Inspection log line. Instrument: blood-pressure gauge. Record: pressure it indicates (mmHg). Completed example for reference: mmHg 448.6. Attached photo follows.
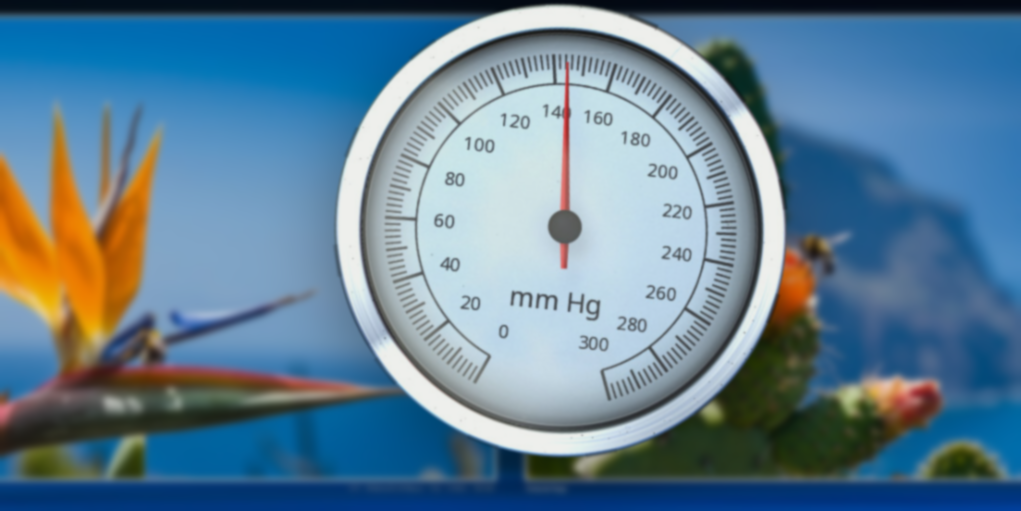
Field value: mmHg 144
